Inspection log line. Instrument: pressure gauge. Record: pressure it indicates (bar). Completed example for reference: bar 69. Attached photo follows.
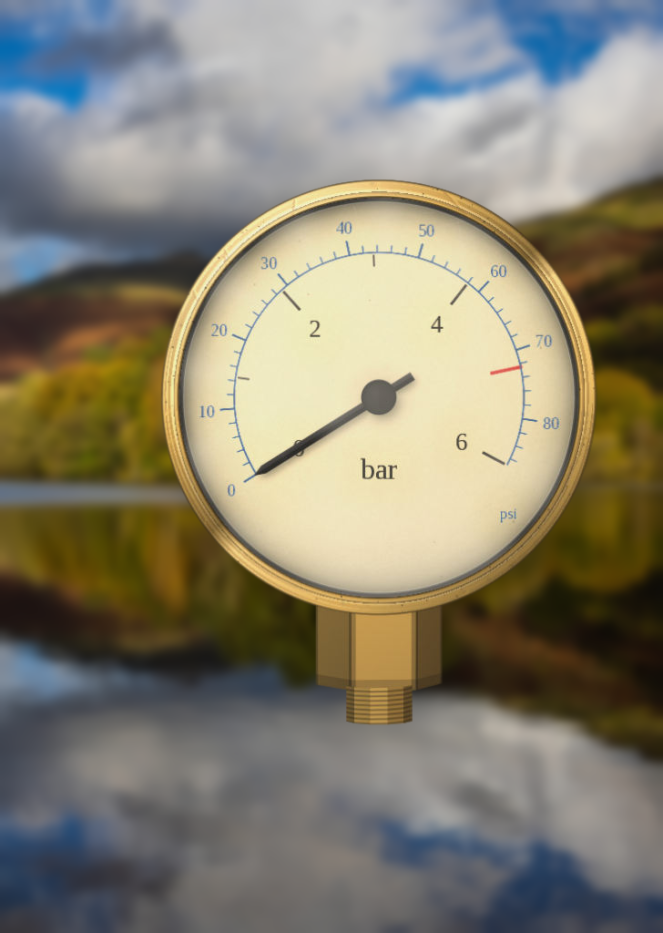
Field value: bar 0
